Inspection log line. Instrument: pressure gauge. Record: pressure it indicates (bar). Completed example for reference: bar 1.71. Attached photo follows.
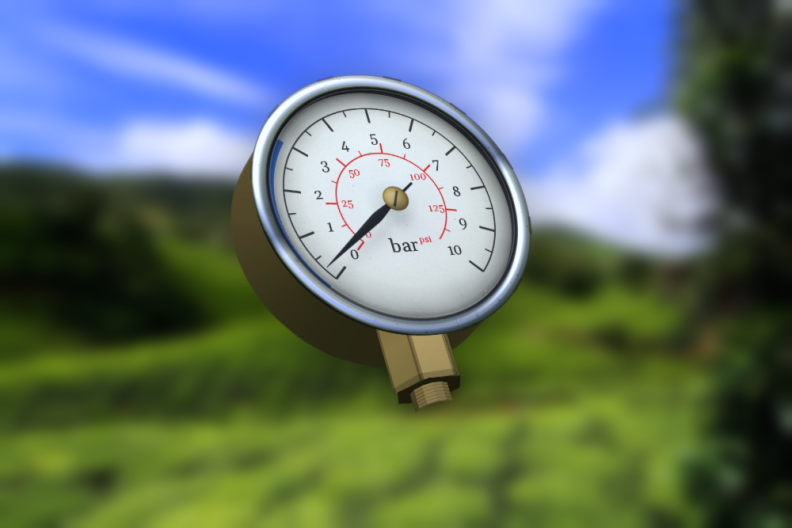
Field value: bar 0.25
